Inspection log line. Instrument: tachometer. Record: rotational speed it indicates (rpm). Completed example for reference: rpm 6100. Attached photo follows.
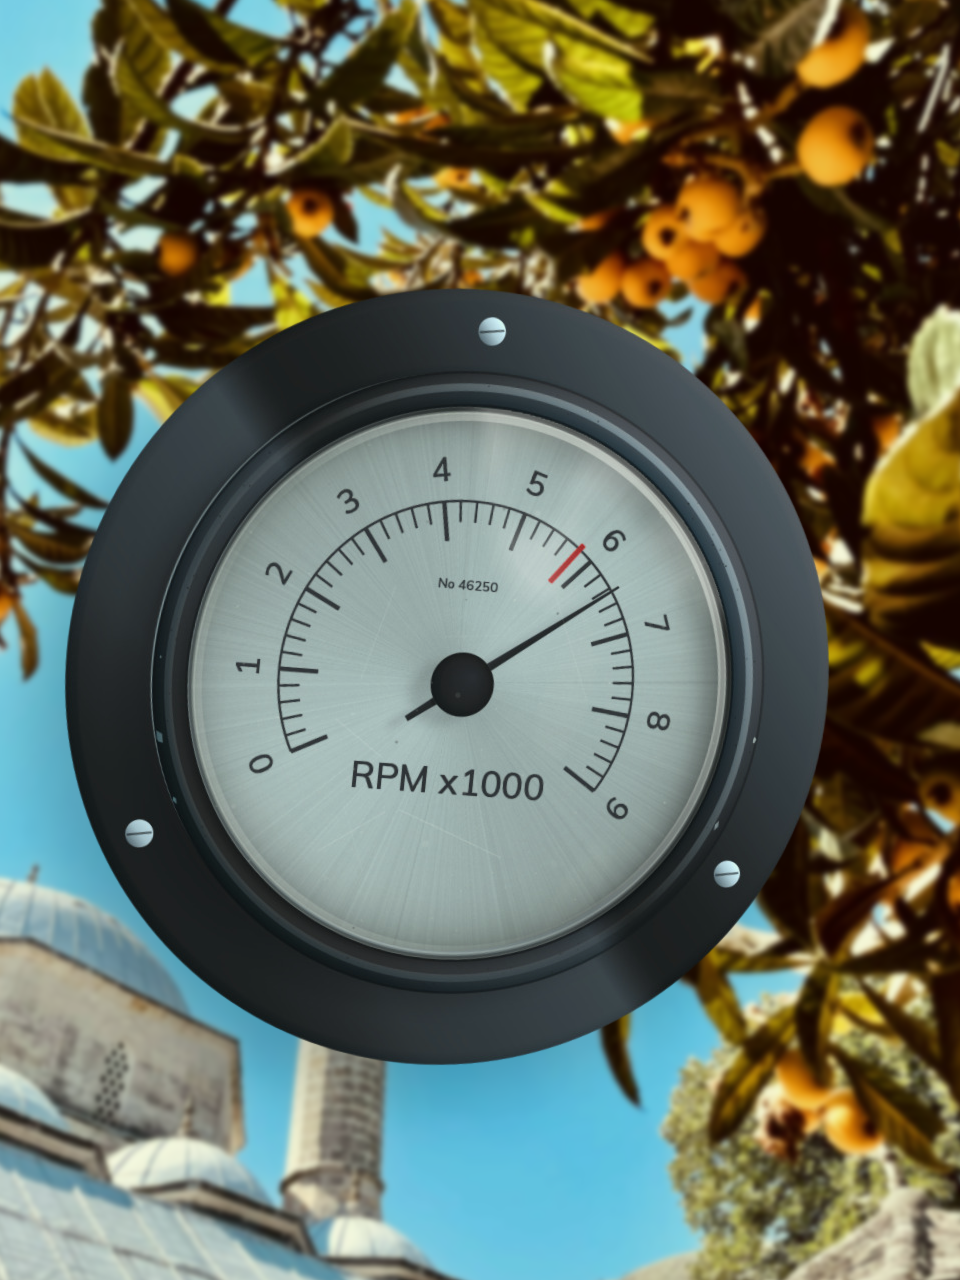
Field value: rpm 6400
